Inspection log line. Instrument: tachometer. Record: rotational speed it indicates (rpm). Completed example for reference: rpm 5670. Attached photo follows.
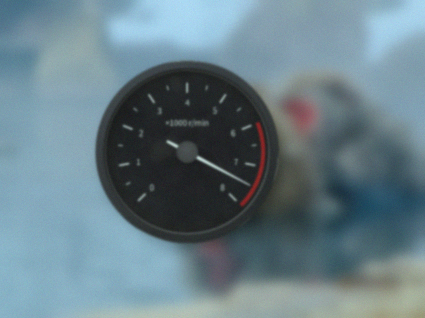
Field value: rpm 7500
